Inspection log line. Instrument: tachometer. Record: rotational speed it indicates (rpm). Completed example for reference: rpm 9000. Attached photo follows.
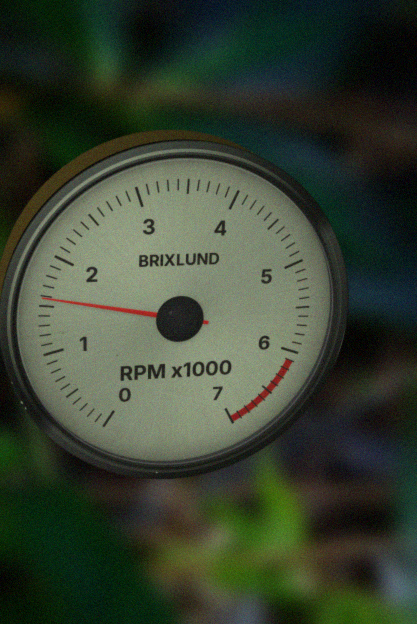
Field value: rpm 1600
